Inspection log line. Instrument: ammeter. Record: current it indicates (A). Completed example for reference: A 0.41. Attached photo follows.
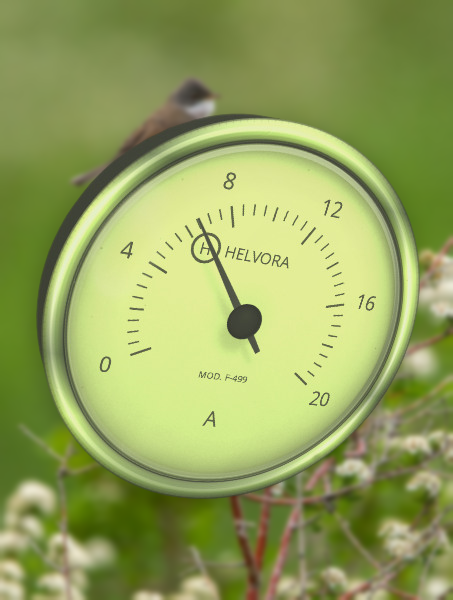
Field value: A 6.5
